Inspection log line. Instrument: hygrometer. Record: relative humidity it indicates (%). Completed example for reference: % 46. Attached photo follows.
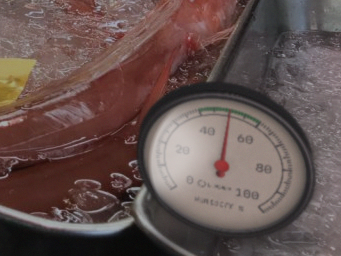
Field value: % 50
